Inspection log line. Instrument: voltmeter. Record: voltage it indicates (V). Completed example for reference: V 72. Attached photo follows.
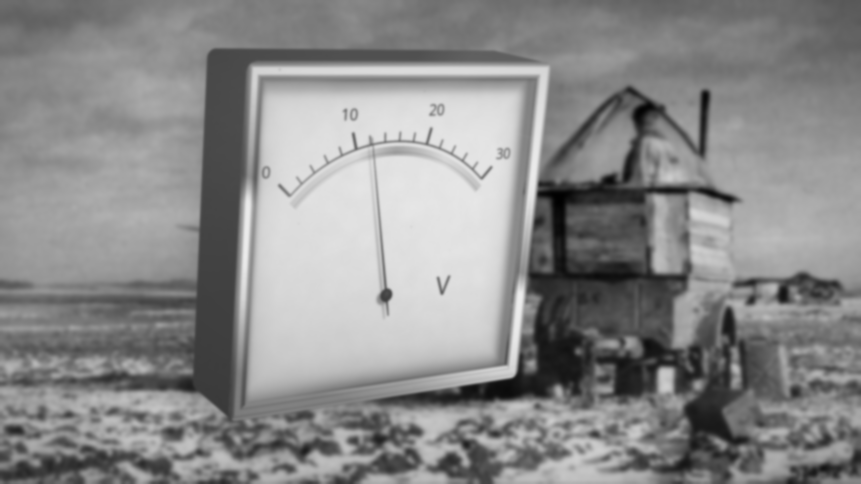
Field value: V 12
